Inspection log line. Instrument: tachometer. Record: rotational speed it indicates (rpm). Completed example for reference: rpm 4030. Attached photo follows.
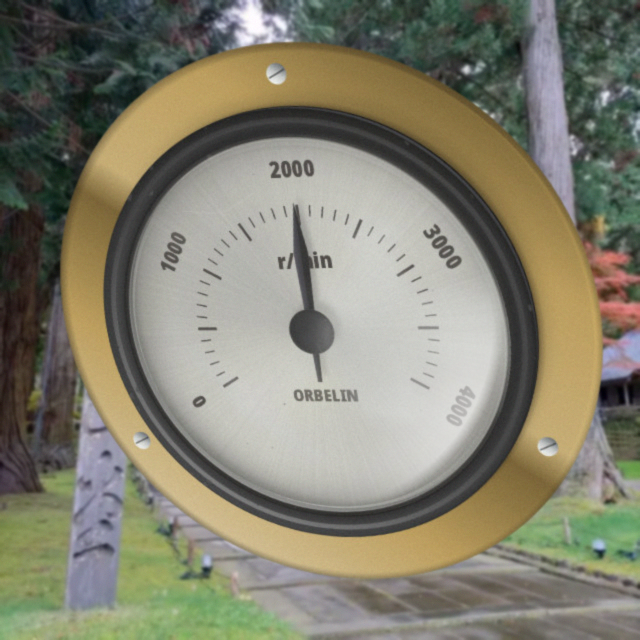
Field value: rpm 2000
